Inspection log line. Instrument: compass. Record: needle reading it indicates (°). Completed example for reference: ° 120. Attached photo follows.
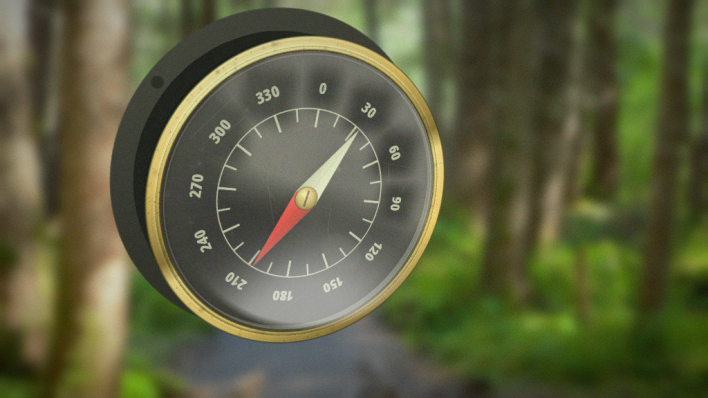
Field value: ° 210
